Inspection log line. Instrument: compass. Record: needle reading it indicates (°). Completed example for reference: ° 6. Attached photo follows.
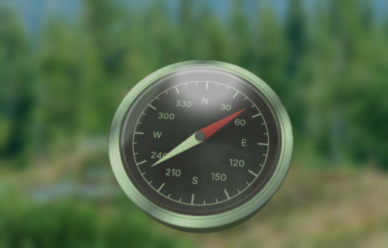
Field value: ° 50
